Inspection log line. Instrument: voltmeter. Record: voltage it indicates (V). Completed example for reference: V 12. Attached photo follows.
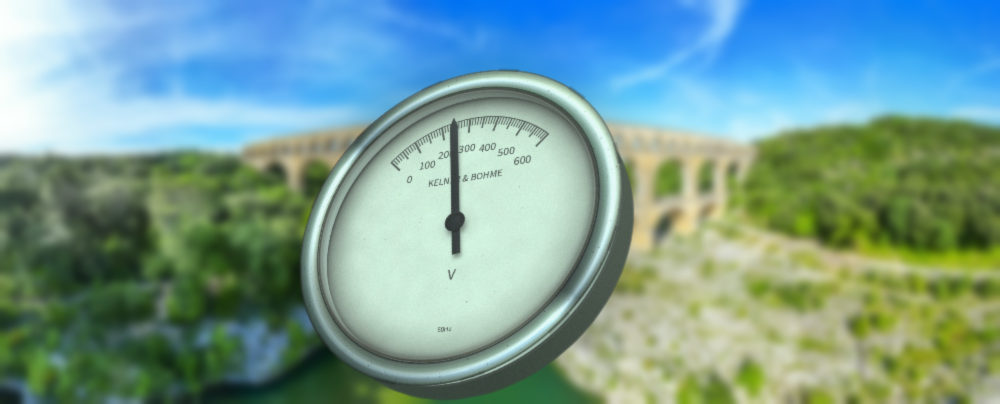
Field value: V 250
